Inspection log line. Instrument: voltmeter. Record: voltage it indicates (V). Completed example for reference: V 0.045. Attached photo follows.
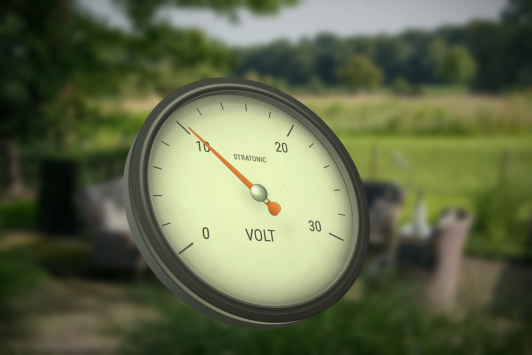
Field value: V 10
